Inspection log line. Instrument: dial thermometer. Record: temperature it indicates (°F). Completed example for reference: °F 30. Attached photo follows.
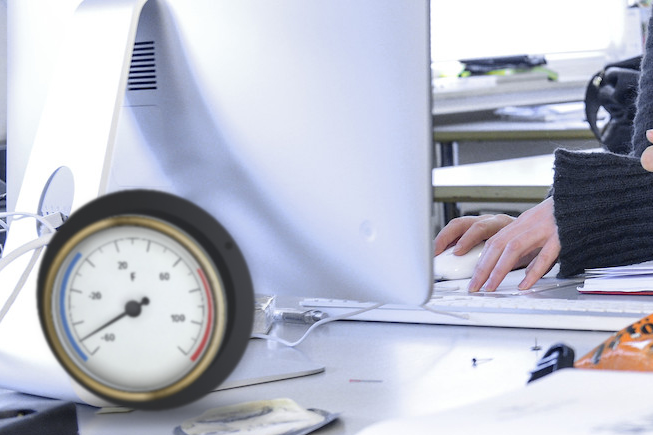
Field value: °F -50
